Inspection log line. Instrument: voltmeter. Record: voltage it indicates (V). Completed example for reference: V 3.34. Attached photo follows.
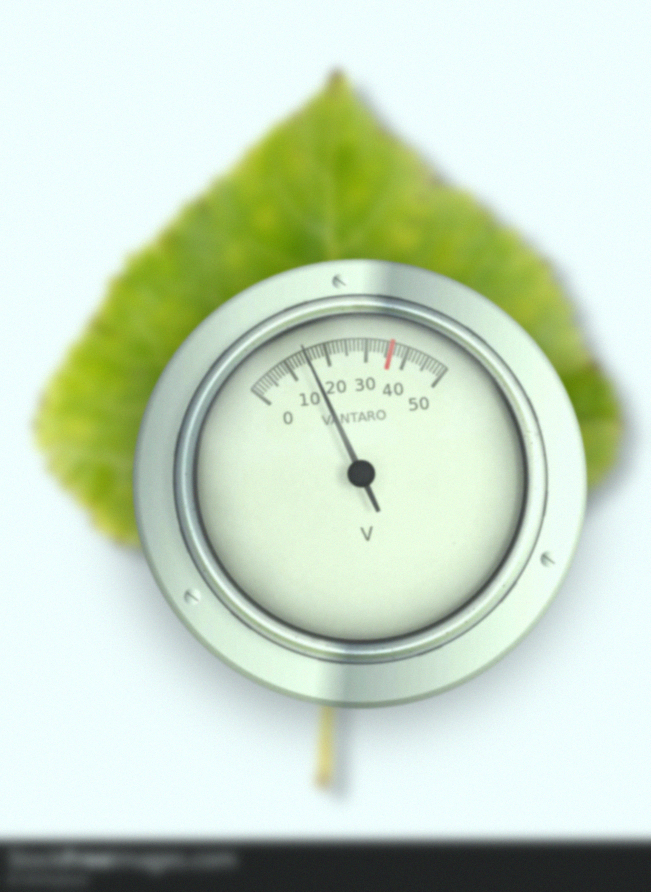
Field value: V 15
